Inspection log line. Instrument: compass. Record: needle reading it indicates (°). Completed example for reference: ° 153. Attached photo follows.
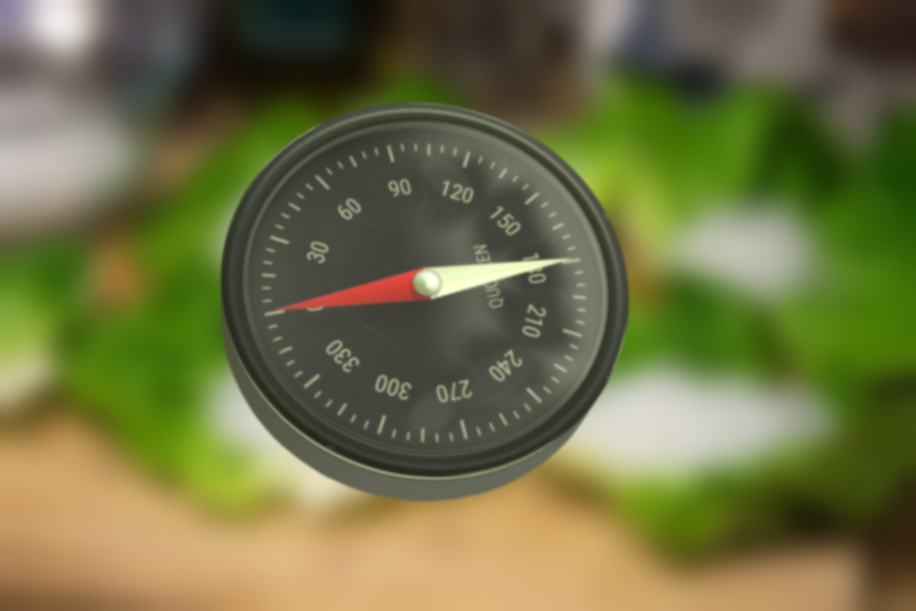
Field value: ° 0
